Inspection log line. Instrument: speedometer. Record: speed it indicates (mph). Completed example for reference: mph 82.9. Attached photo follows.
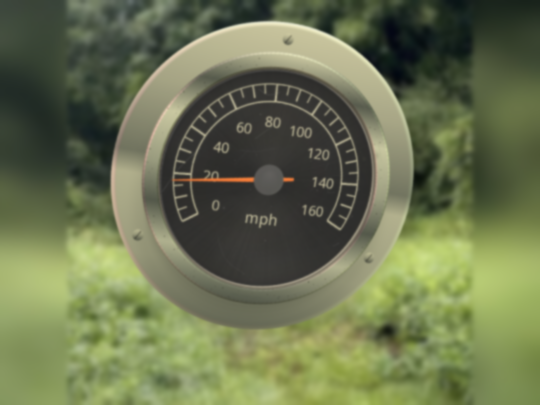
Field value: mph 17.5
